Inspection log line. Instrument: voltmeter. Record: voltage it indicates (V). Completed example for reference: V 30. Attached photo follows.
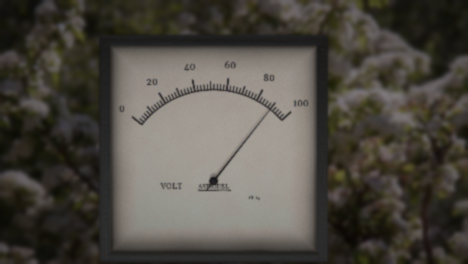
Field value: V 90
